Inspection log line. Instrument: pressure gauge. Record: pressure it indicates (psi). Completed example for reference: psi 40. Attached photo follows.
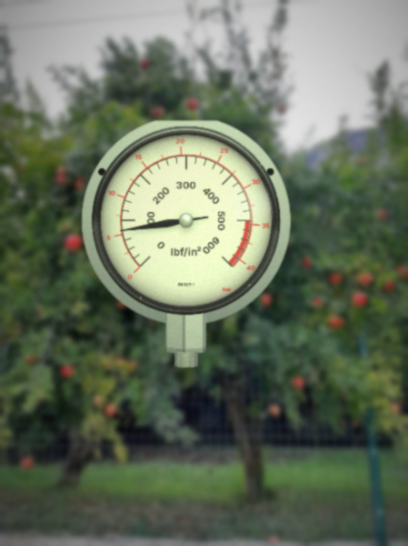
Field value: psi 80
